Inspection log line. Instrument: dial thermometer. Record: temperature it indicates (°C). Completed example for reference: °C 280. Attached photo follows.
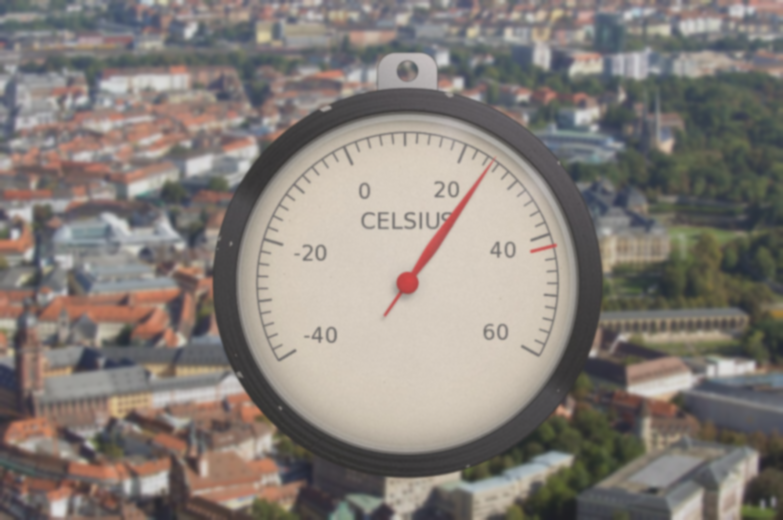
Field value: °C 25
